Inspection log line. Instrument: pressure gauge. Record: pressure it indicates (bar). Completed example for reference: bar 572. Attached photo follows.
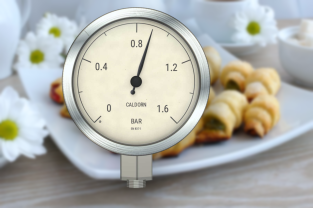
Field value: bar 0.9
